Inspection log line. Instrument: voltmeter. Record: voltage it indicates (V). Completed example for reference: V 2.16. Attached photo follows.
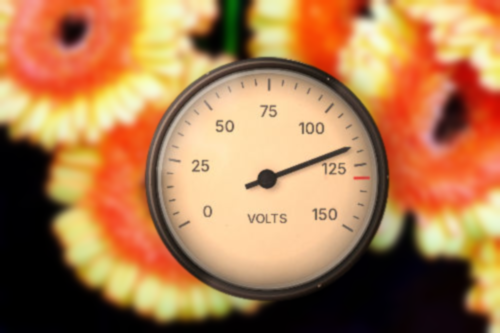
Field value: V 117.5
